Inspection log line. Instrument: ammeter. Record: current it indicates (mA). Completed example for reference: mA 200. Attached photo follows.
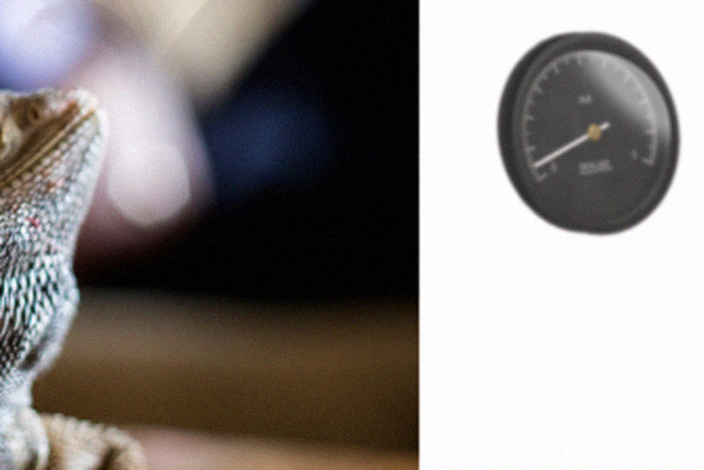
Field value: mA 0.25
